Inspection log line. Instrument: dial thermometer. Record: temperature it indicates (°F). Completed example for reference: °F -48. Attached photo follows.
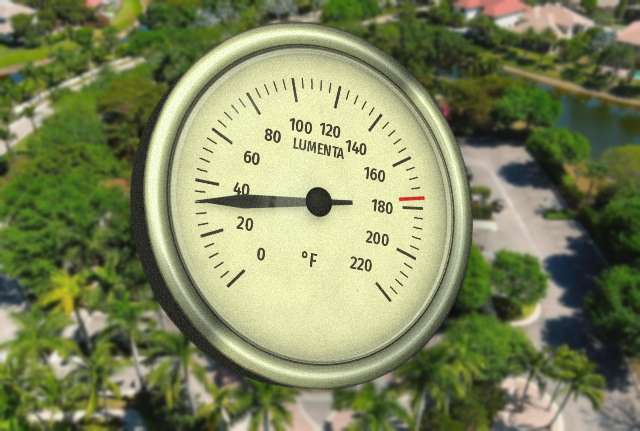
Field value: °F 32
